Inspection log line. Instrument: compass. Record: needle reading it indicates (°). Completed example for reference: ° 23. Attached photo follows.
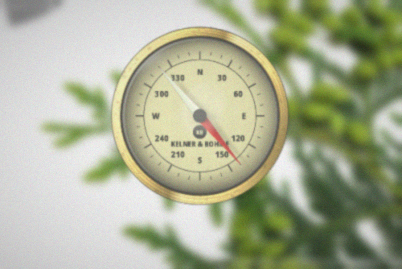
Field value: ° 140
